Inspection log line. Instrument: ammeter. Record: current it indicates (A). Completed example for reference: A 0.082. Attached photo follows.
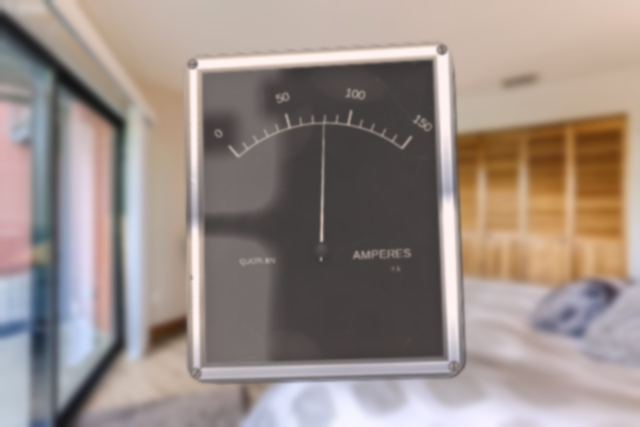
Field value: A 80
